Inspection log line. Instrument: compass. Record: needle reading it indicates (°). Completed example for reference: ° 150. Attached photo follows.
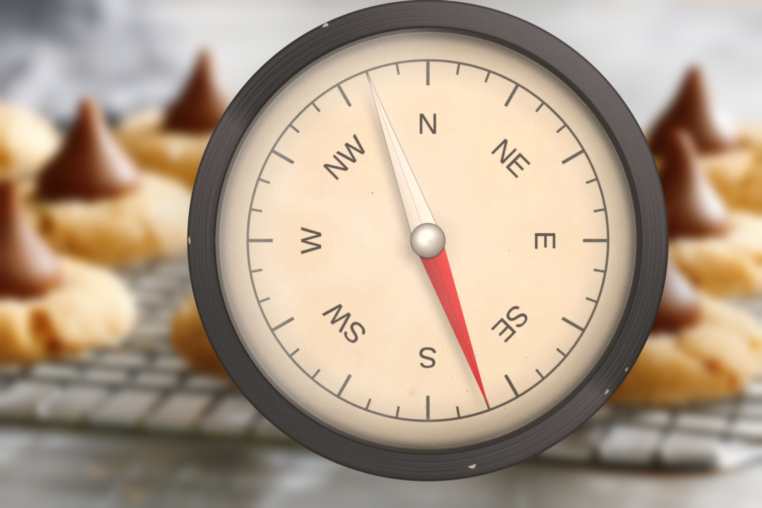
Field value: ° 160
